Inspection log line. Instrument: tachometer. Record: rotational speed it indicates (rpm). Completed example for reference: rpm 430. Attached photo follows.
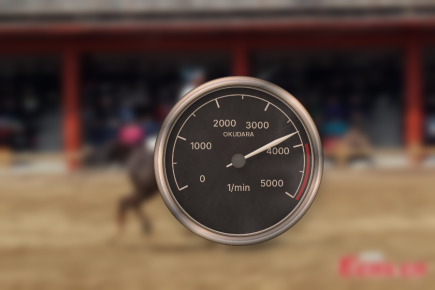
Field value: rpm 3750
